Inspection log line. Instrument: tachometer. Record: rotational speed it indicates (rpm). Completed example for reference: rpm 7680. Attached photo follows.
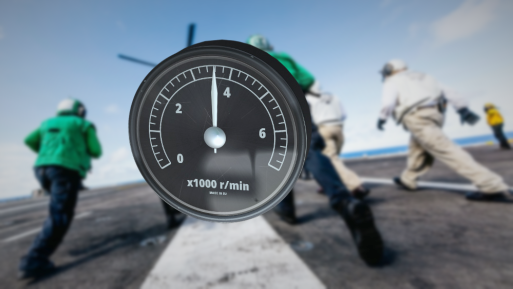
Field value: rpm 3600
